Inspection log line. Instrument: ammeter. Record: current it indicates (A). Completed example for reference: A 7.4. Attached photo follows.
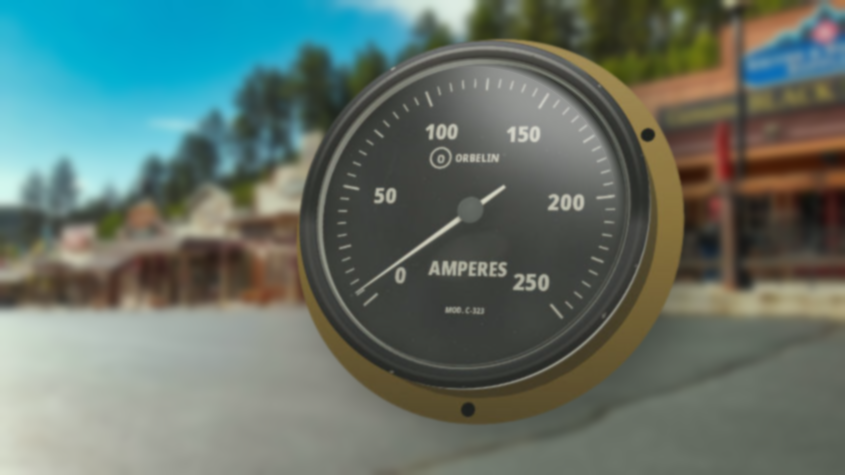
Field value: A 5
